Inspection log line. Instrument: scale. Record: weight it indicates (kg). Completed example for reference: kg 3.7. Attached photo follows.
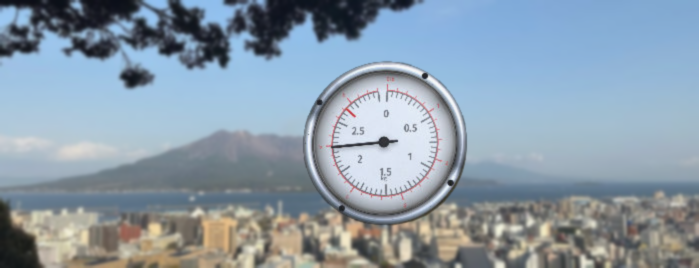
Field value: kg 2.25
